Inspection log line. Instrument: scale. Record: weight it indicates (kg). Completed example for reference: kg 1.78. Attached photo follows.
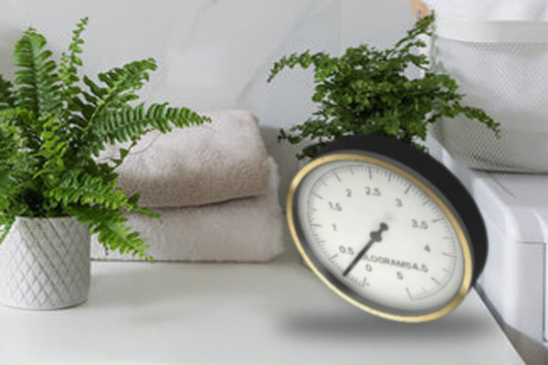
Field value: kg 0.25
